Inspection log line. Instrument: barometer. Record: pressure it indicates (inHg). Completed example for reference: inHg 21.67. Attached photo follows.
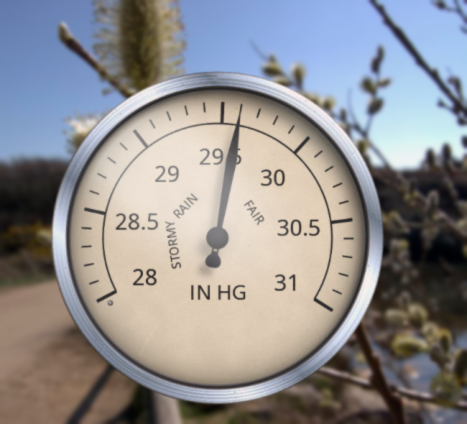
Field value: inHg 29.6
